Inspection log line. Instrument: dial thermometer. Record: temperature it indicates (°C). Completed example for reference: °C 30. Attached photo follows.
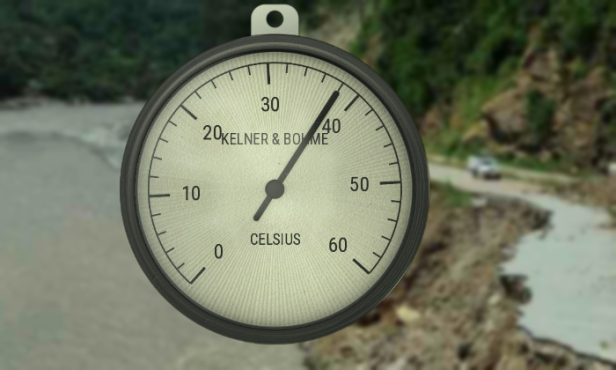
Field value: °C 38
